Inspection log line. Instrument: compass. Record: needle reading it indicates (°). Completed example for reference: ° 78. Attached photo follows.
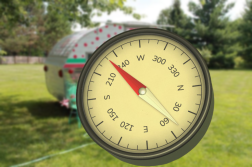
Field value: ° 230
